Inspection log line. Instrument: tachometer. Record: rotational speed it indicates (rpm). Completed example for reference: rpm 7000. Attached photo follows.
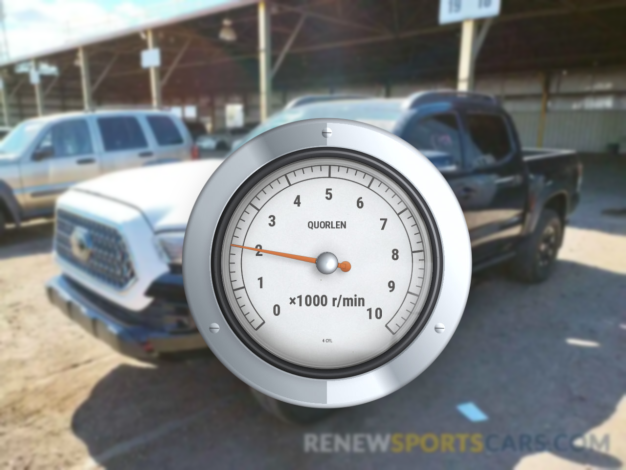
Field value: rpm 2000
